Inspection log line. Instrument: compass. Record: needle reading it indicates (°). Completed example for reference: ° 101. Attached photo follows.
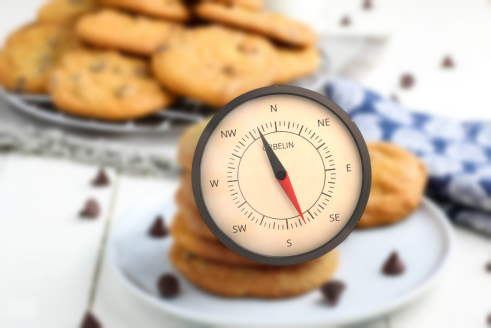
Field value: ° 160
